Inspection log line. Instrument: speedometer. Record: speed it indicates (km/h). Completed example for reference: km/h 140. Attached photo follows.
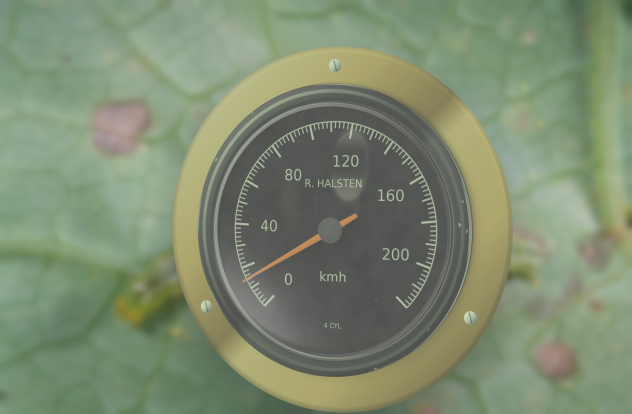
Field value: km/h 14
